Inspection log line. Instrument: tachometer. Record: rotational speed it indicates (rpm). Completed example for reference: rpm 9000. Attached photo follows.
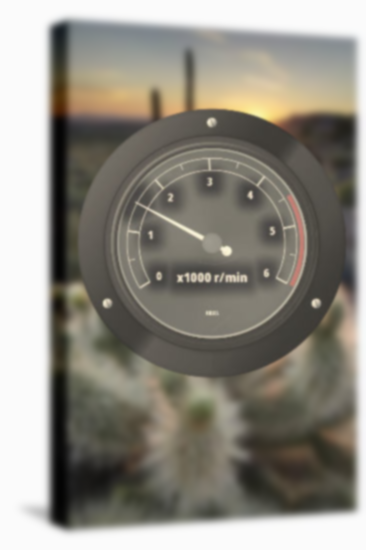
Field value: rpm 1500
